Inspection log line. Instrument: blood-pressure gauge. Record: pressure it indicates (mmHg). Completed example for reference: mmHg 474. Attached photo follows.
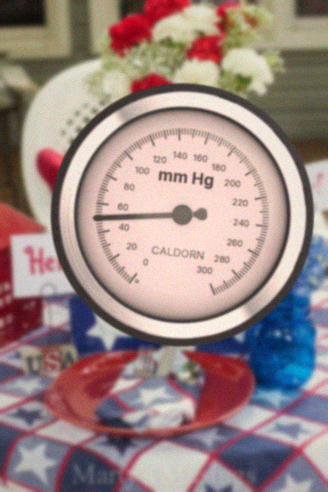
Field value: mmHg 50
